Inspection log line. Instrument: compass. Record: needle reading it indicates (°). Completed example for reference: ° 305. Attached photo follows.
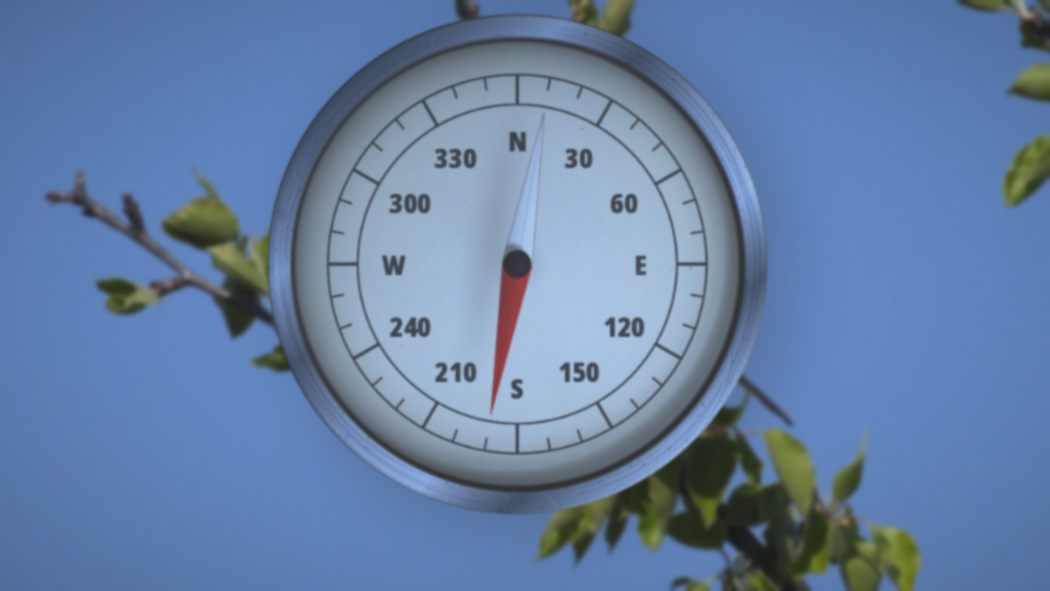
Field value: ° 190
